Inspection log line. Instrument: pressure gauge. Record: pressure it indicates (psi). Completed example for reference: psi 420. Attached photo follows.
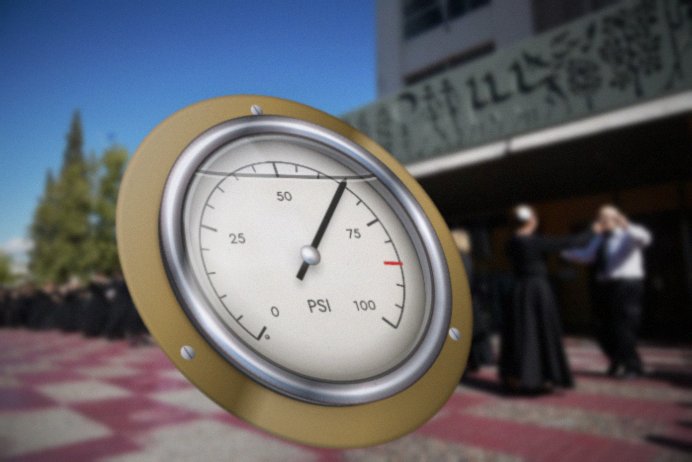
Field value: psi 65
